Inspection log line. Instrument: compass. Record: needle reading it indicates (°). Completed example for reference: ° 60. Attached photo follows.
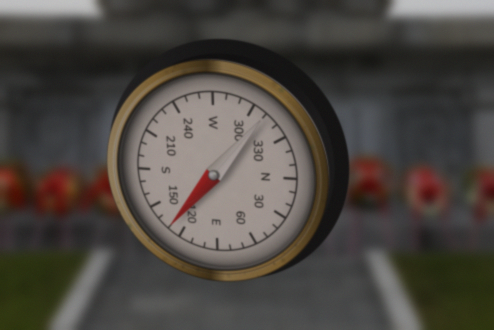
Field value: ° 130
